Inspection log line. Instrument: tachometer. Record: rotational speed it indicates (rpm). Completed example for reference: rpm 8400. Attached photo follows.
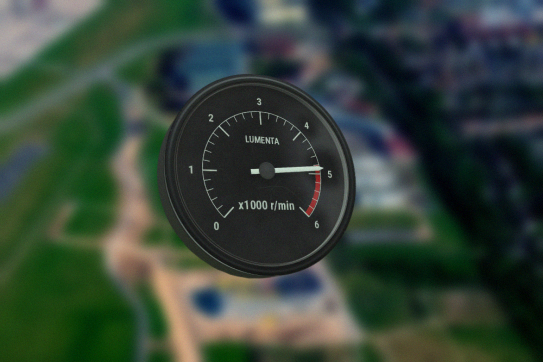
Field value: rpm 4900
